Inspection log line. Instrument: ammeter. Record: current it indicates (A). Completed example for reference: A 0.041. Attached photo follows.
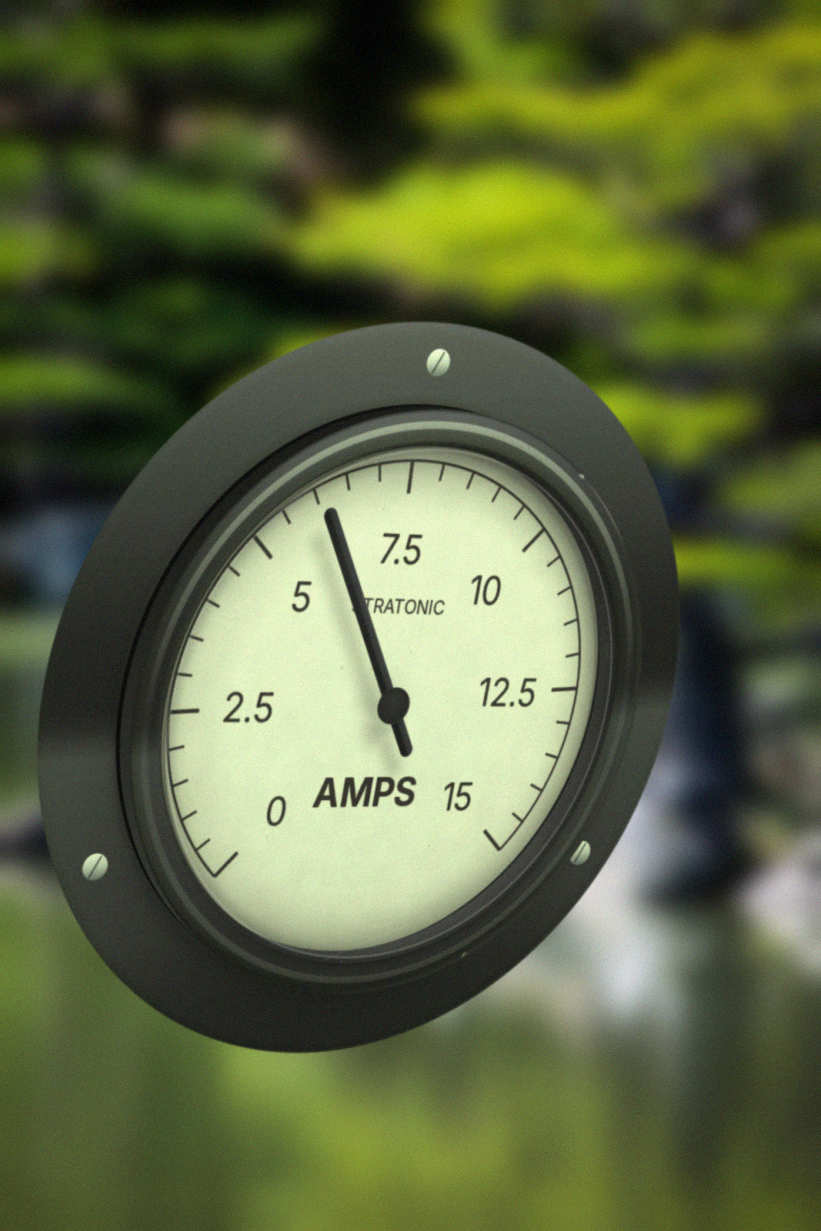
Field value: A 6
